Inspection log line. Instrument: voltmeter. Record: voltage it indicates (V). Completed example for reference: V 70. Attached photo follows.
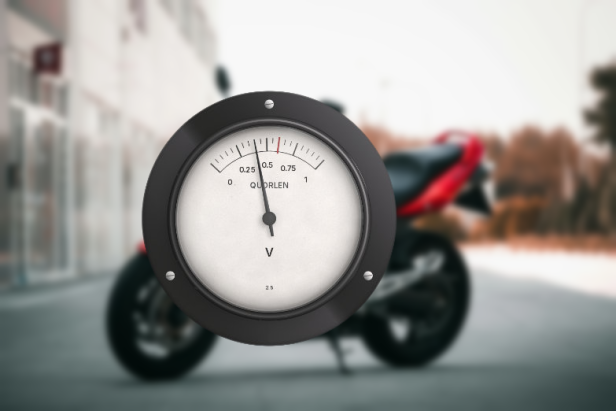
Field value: V 0.4
